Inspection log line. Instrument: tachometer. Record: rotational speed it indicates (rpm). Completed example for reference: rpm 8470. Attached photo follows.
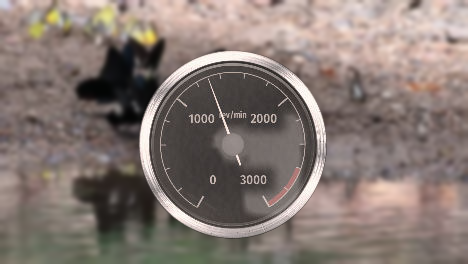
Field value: rpm 1300
